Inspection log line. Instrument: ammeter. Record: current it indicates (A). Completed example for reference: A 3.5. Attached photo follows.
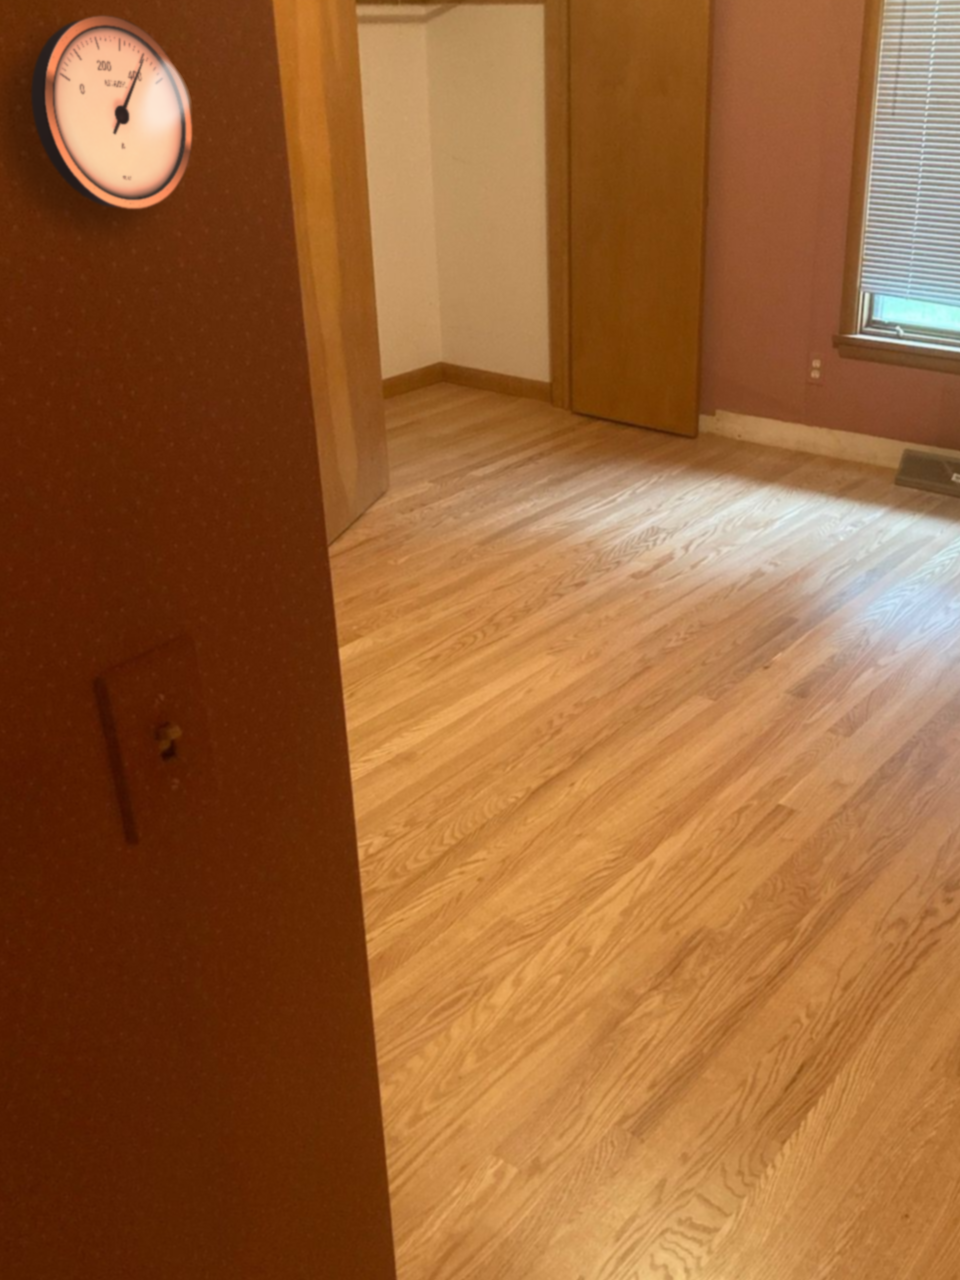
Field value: A 400
